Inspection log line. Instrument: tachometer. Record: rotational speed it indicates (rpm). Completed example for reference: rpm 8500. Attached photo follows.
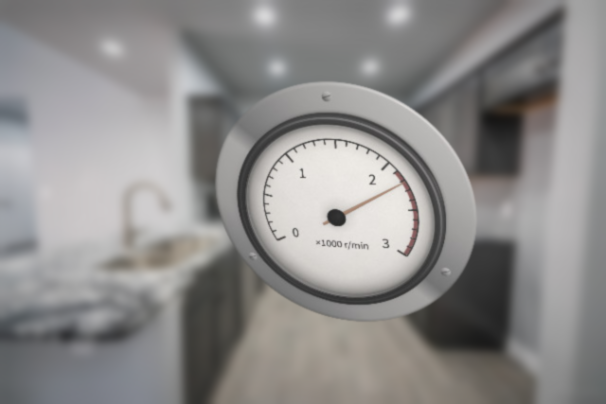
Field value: rpm 2200
